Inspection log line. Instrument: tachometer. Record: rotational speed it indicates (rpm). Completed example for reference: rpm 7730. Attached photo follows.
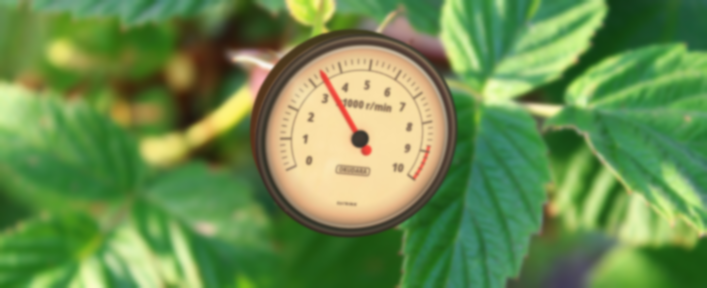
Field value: rpm 3400
